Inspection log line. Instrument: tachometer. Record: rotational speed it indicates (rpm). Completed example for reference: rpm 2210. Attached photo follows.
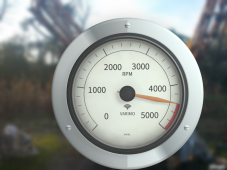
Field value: rpm 4400
